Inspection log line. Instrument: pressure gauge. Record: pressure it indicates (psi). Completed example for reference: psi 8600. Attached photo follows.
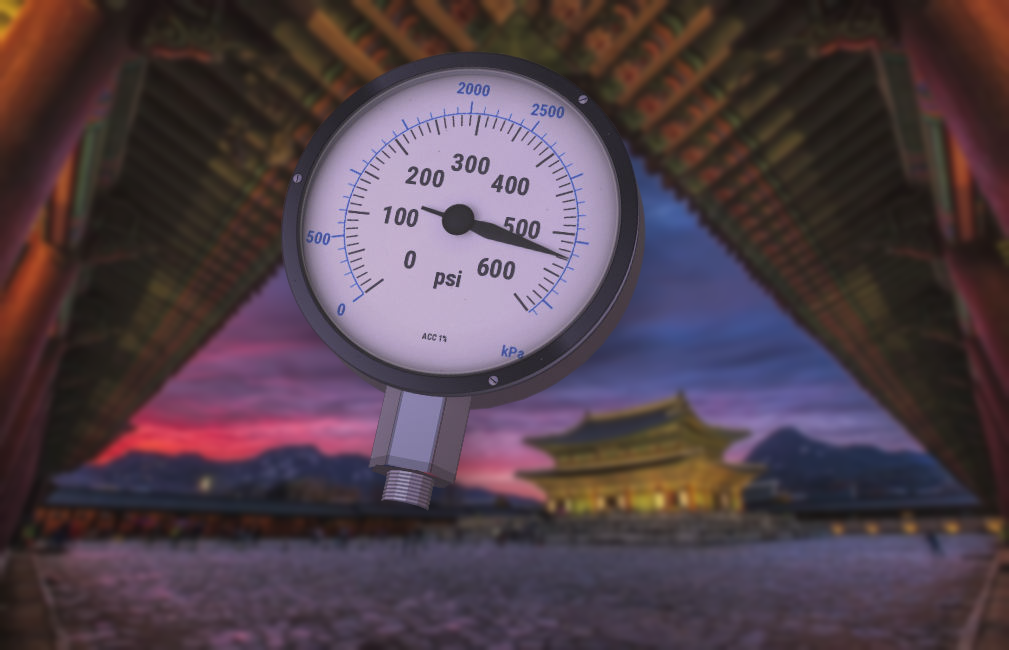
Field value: psi 530
